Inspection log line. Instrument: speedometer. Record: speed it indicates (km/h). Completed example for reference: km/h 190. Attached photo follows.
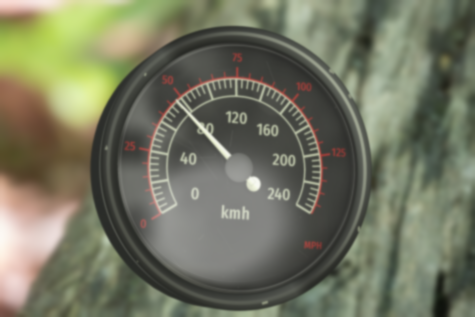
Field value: km/h 76
